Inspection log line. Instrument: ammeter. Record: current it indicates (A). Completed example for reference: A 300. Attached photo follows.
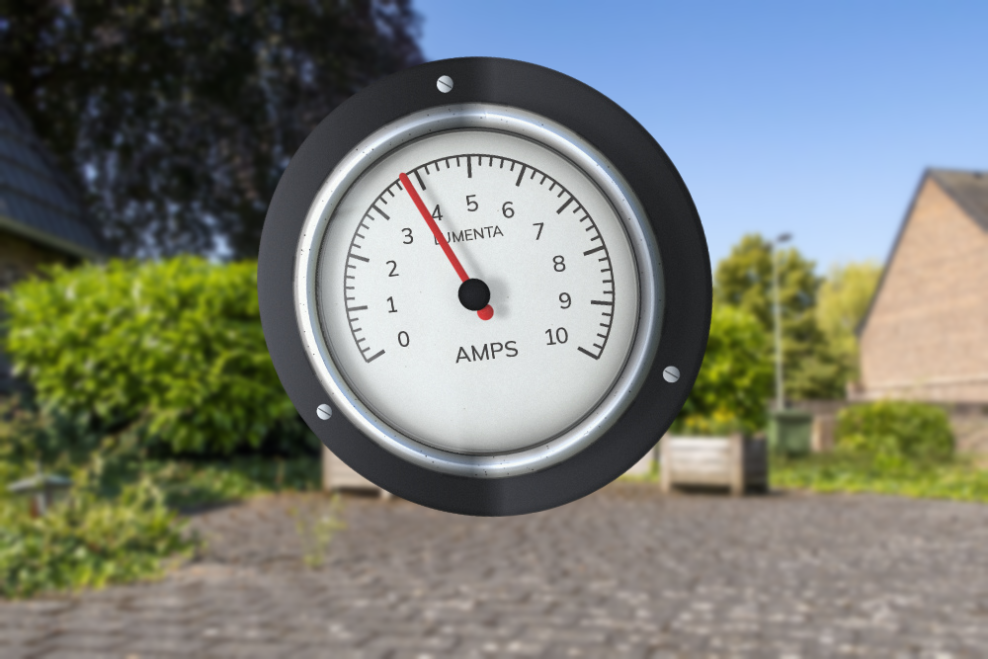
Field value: A 3.8
